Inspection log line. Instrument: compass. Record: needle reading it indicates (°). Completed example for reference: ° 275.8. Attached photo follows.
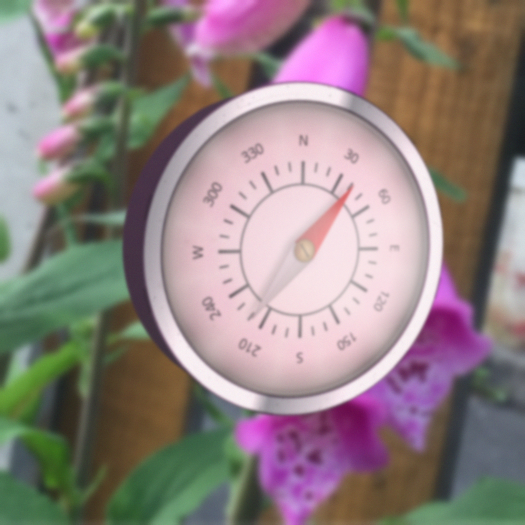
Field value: ° 40
